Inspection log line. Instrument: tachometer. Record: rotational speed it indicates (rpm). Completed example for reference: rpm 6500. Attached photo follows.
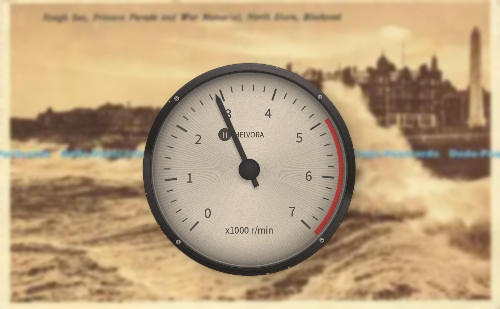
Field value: rpm 2900
